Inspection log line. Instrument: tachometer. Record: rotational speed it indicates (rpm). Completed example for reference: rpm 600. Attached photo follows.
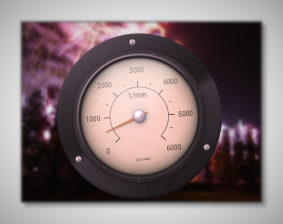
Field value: rpm 500
